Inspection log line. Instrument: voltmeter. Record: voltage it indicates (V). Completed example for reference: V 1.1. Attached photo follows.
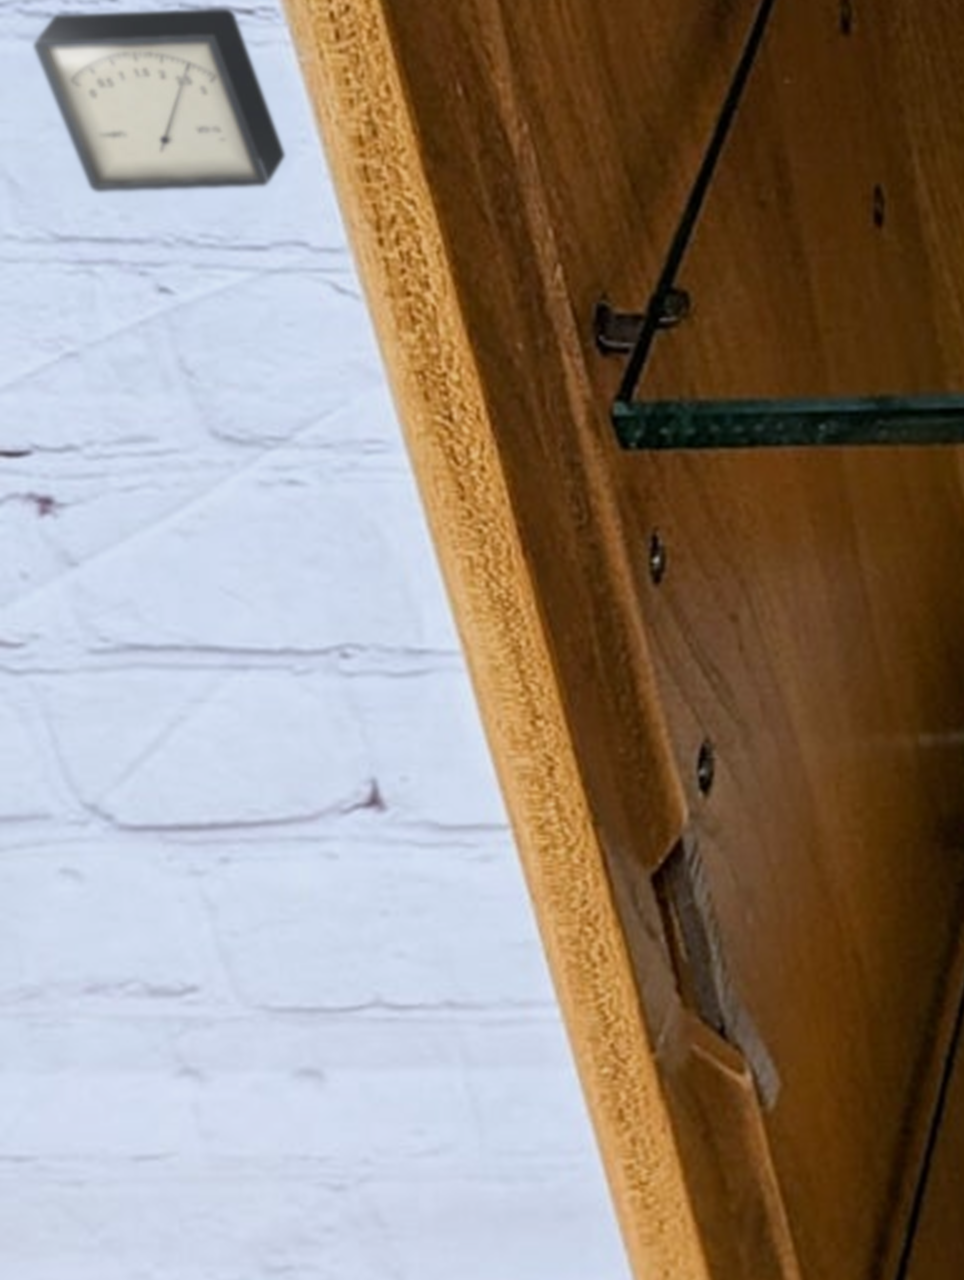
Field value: V 2.5
